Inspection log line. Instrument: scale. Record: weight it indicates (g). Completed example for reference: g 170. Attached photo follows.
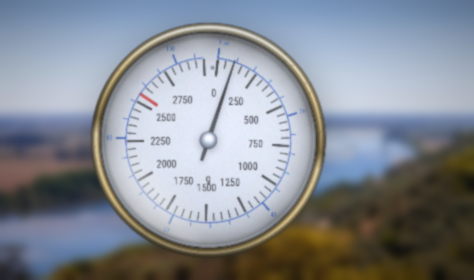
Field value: g 100
